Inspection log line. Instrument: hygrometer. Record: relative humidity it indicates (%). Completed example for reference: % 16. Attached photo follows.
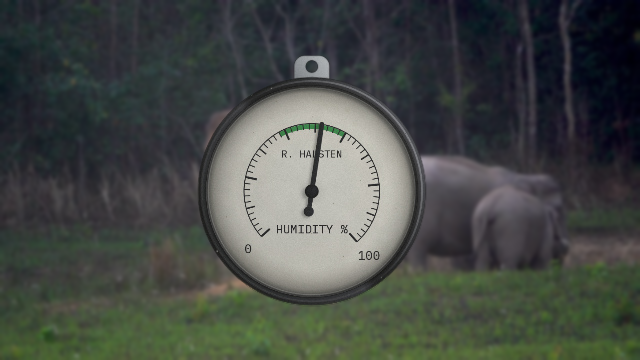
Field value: % 52
